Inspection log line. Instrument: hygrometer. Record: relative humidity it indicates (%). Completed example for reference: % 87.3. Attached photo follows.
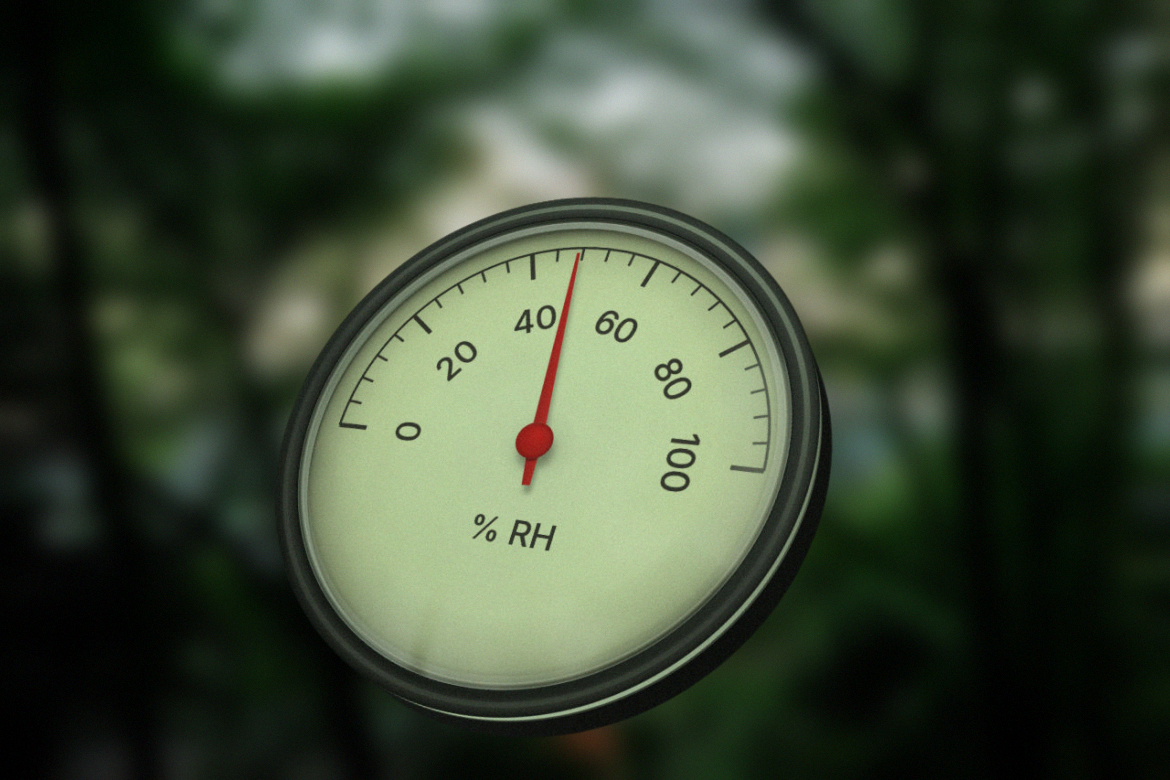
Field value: % 48
